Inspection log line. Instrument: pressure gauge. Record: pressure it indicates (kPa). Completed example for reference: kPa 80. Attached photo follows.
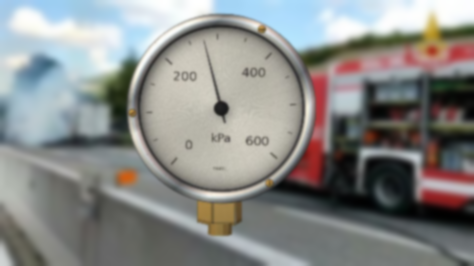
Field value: kPa 275
